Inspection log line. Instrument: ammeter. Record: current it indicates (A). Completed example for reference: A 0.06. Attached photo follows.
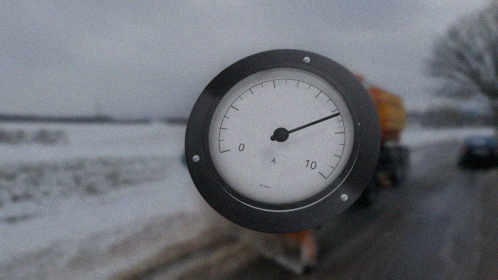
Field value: A 7.25
